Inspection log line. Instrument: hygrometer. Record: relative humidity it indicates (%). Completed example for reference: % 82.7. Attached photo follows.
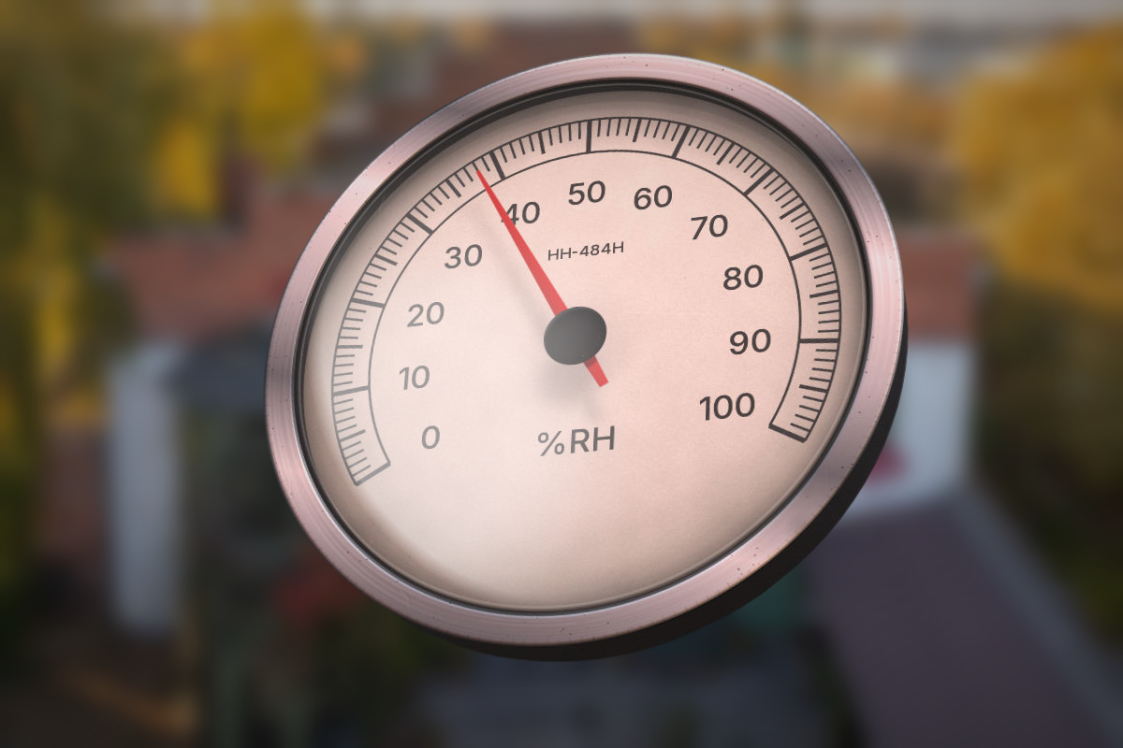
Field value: % 38
